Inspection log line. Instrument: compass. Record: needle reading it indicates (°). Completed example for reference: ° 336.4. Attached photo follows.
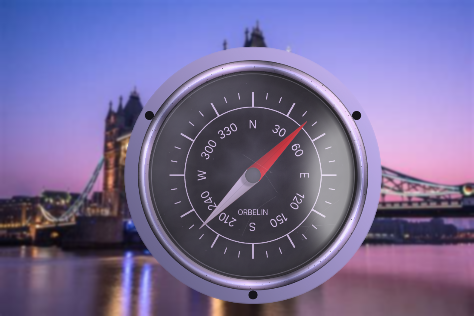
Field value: ° 45
